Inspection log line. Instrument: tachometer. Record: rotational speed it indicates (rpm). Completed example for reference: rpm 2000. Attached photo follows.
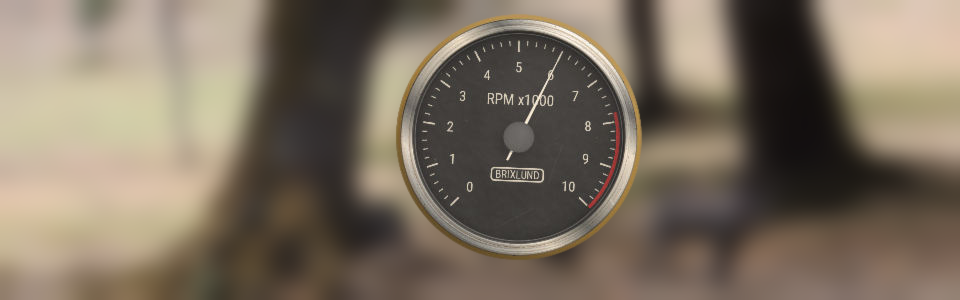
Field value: rpm 6000
